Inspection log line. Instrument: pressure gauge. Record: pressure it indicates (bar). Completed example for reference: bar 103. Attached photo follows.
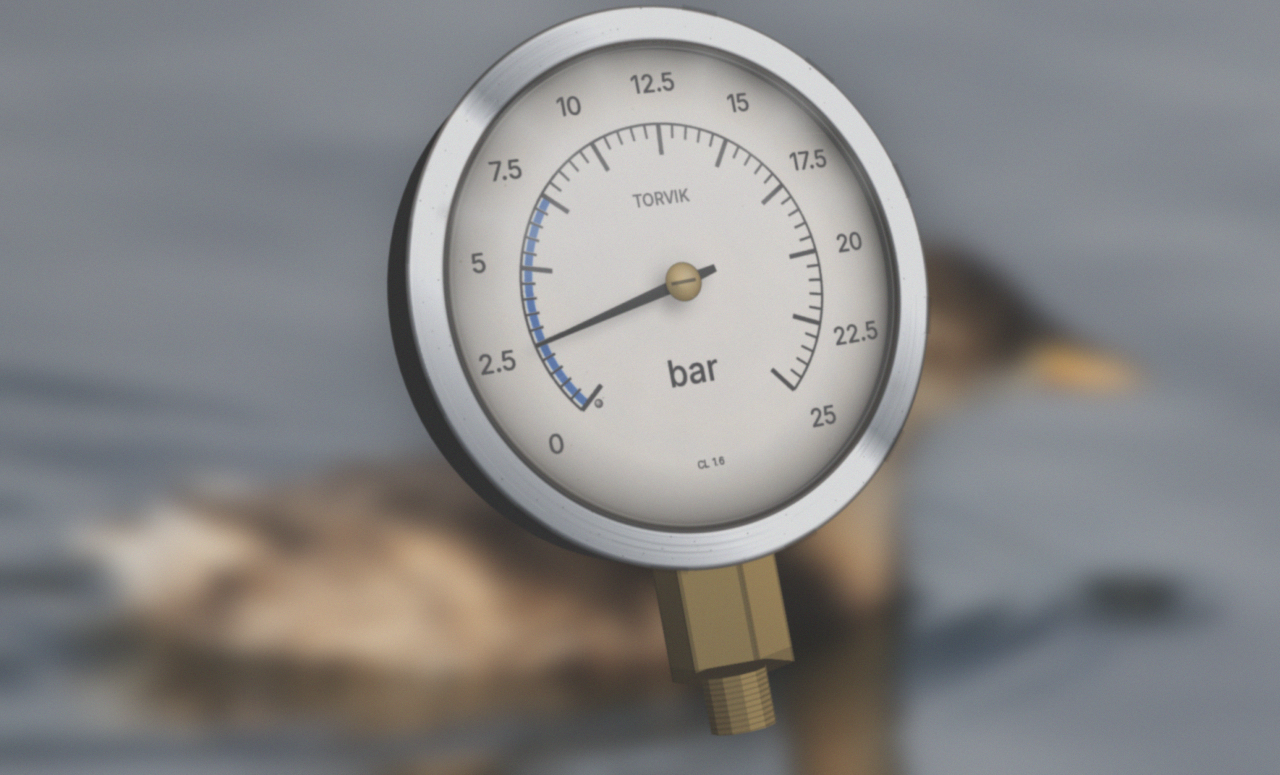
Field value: bar 2.5
